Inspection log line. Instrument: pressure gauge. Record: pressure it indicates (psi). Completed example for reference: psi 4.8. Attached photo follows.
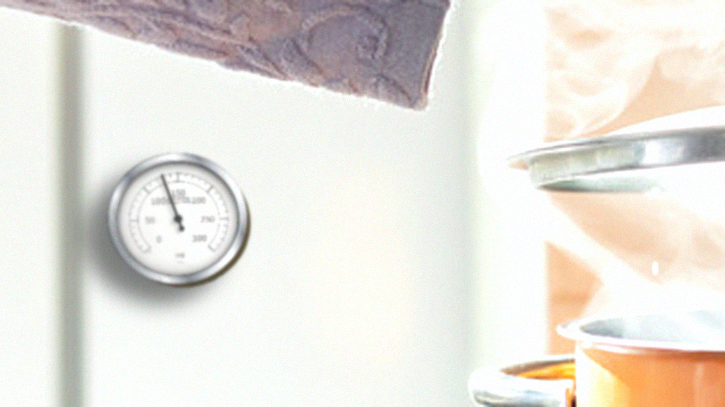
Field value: psi 130
